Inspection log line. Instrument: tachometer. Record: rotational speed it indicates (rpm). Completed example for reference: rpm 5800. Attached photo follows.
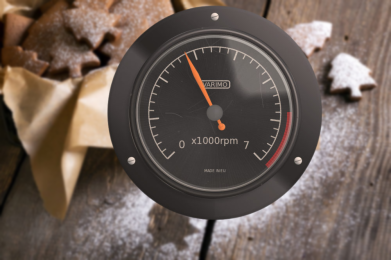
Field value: rpm 2800
